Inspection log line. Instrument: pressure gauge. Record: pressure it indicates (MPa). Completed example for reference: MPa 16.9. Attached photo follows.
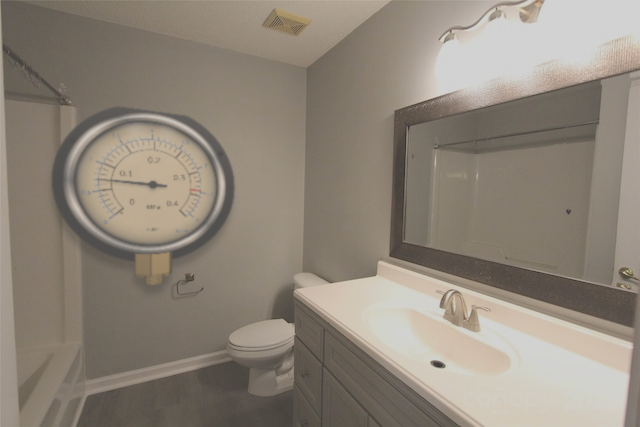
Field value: MPa 0.07
